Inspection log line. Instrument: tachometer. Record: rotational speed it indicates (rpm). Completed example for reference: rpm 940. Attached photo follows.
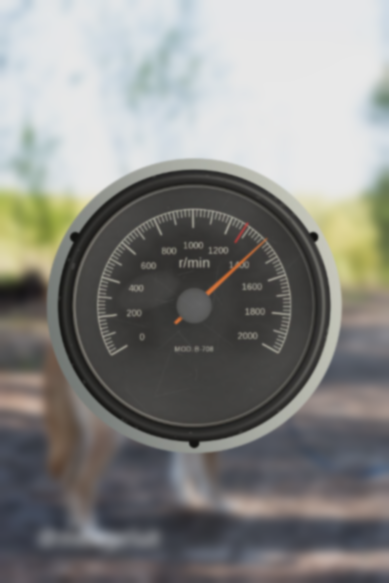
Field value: rpm 1400
